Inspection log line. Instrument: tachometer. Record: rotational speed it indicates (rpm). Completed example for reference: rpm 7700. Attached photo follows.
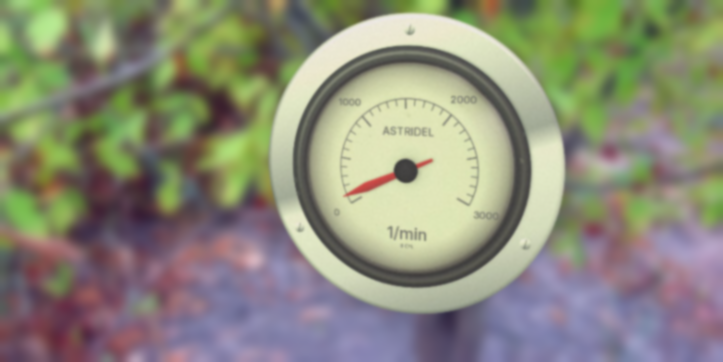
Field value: rpm 100
